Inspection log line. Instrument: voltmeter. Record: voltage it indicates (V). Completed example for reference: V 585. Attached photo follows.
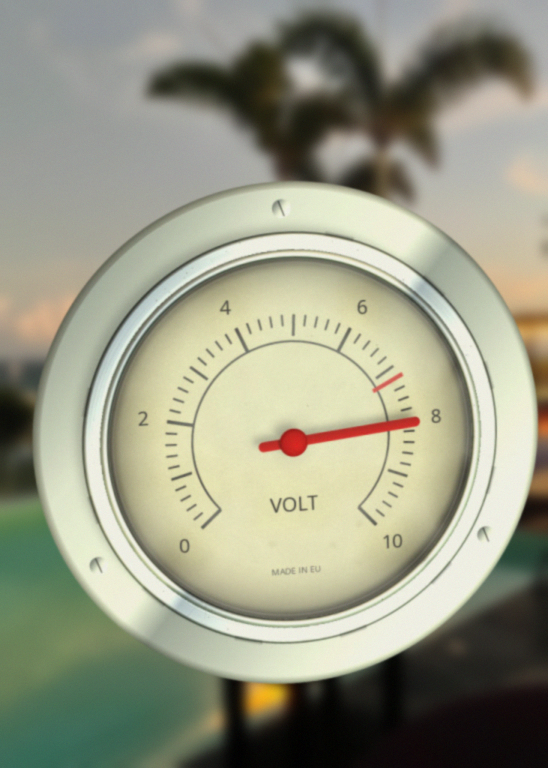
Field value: V 8
